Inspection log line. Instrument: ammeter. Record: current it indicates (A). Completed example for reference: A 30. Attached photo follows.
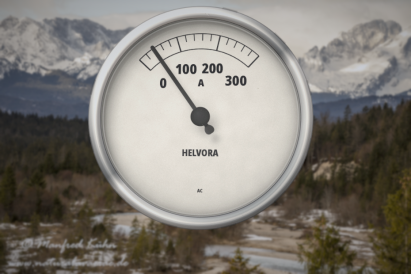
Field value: A 40
